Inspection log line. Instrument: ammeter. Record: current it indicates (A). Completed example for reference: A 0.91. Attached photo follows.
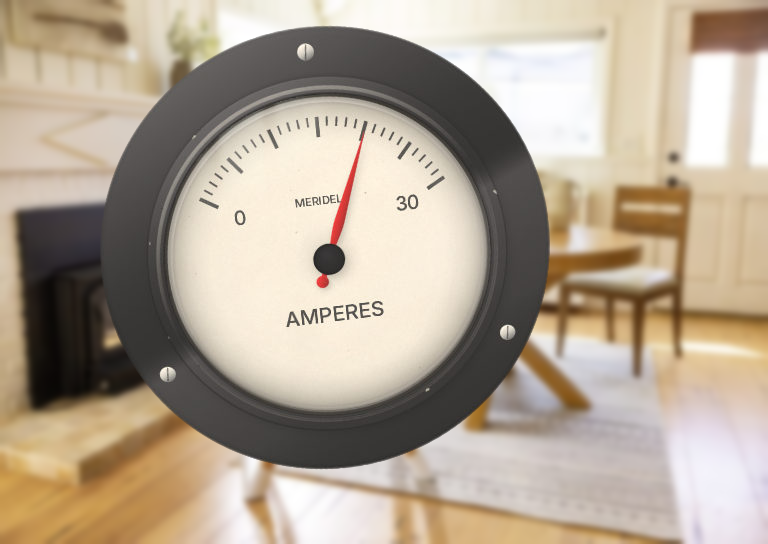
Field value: A 20
